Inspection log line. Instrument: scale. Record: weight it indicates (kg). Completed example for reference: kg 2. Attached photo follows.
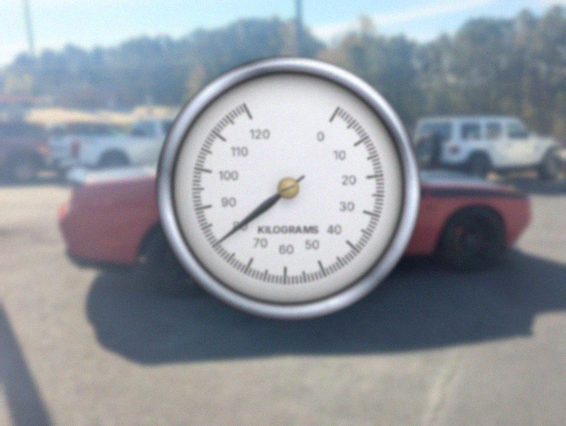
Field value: kg 80
